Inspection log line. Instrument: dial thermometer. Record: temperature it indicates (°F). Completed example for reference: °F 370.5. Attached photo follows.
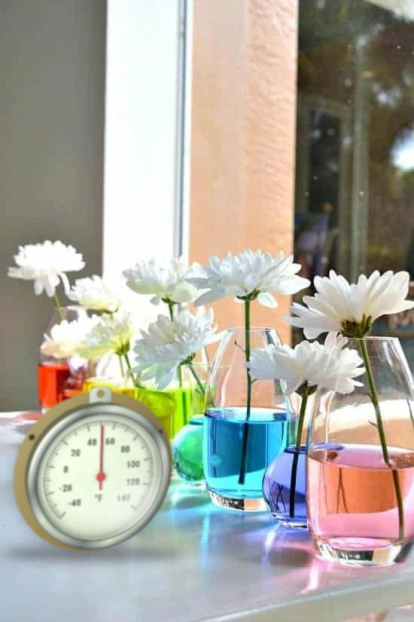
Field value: °F 50
